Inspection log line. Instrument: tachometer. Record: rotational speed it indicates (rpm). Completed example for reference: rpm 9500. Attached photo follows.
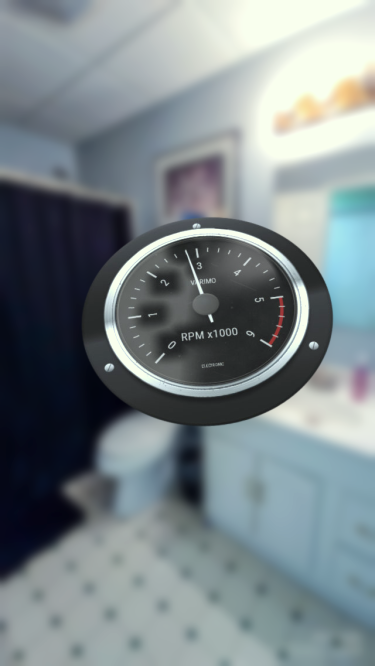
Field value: rpm 2800
